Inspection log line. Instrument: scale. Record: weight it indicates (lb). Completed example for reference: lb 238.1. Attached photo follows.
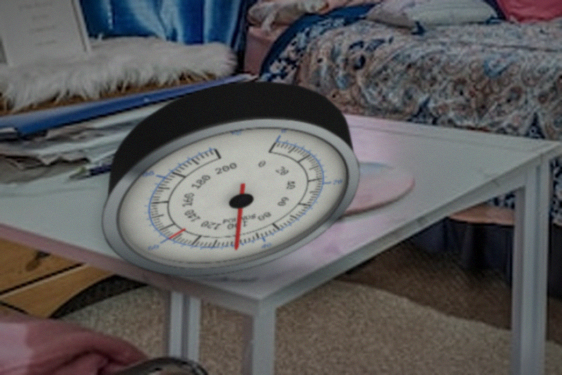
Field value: lb 100
